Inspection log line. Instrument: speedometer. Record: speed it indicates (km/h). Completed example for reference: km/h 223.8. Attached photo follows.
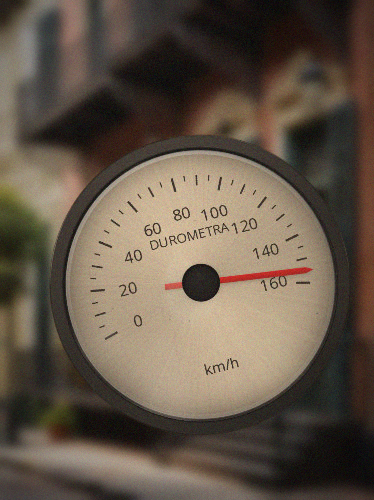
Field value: km/h 155
